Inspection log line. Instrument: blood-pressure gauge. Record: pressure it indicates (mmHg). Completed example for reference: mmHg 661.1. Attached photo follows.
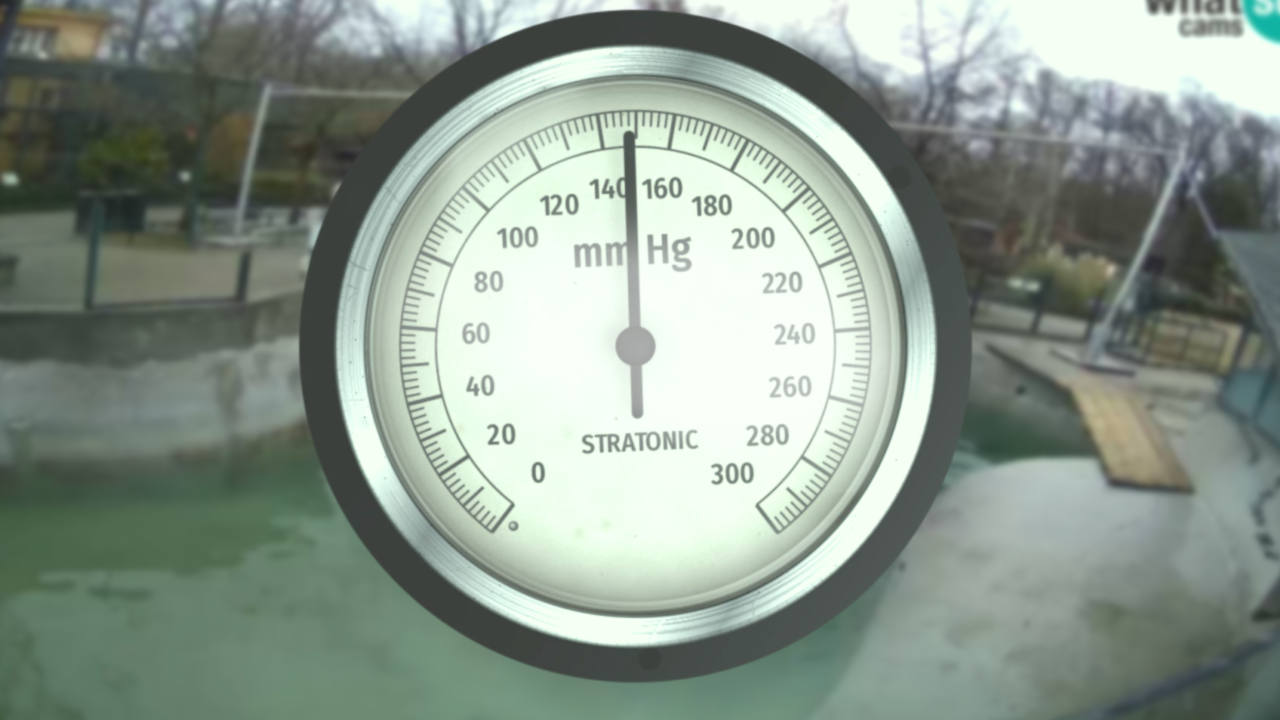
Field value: mmHg 148
